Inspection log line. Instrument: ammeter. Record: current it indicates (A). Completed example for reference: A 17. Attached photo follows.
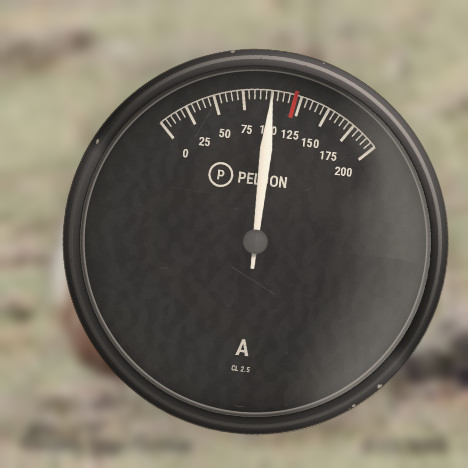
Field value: A 100
